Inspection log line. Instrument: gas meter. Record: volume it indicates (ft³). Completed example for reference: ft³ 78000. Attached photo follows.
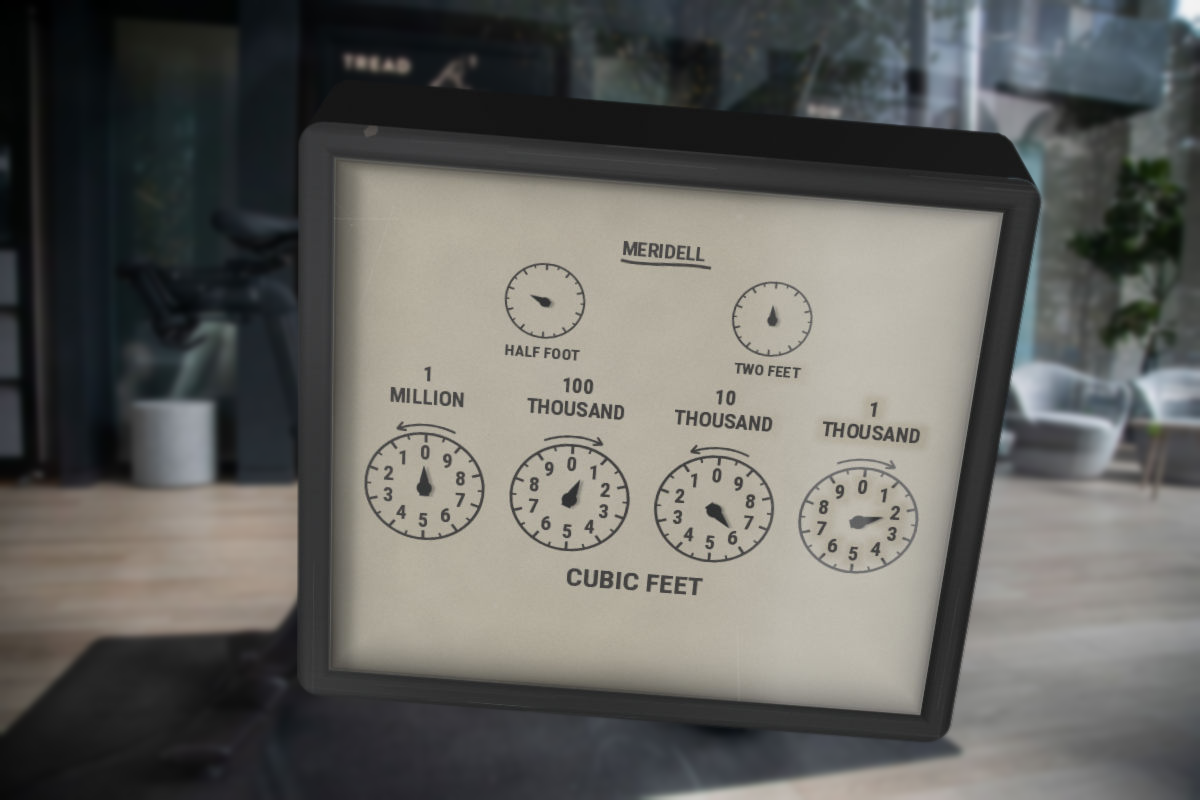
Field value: ft³ 6200
